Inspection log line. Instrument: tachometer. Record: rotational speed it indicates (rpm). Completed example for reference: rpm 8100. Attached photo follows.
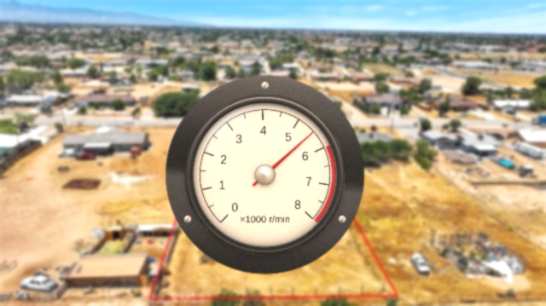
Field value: rpm 5500
